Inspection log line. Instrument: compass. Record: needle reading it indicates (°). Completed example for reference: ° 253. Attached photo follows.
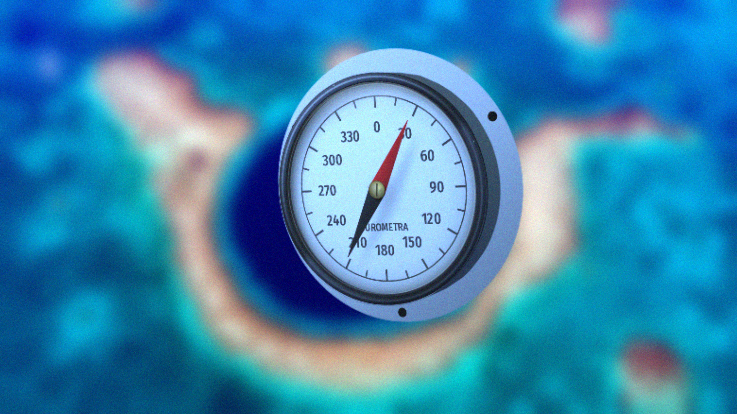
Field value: ° 30
